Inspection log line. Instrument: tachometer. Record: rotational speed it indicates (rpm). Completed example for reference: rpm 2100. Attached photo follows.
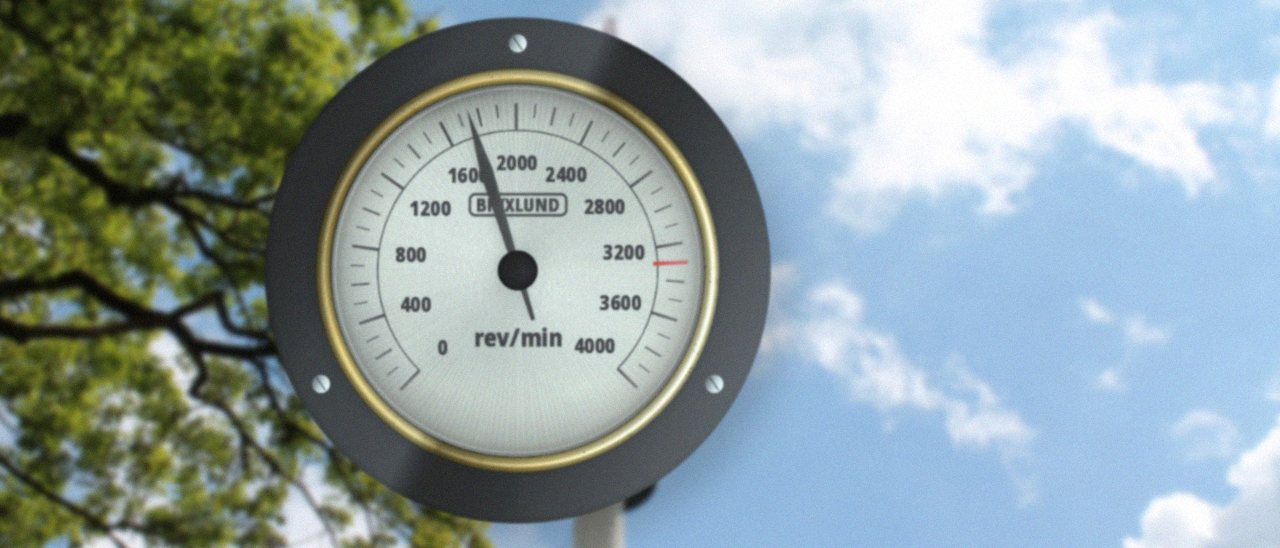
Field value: rpm 1750
